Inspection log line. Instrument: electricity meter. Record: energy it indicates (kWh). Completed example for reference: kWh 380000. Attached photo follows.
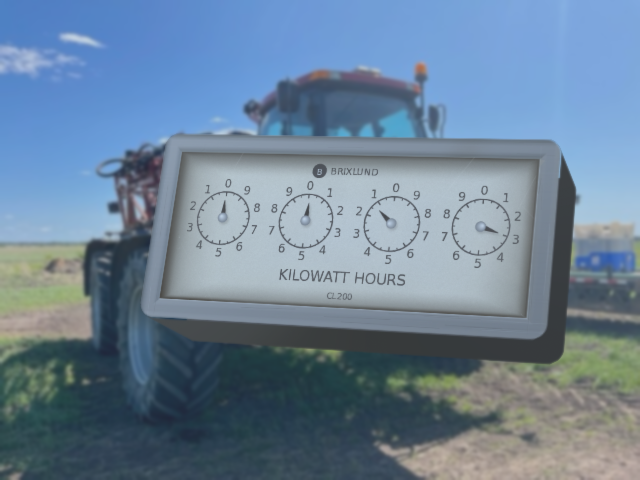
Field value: kWh 13
